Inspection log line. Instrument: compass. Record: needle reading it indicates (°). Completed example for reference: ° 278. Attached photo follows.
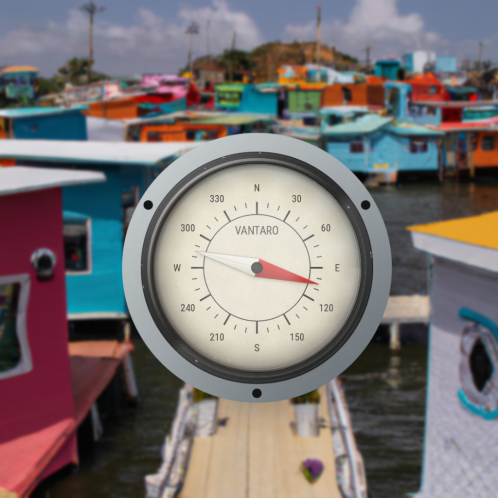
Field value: ° 105
